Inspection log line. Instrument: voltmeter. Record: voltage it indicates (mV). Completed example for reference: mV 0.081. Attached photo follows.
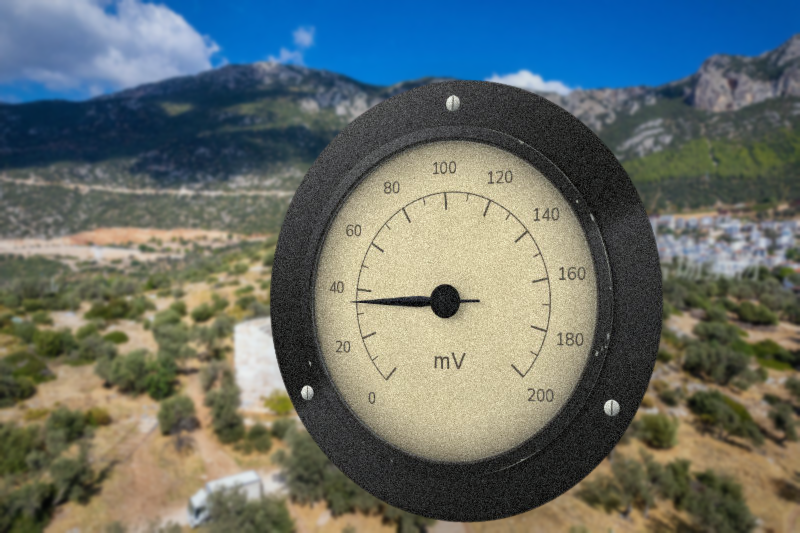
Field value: mV 35
